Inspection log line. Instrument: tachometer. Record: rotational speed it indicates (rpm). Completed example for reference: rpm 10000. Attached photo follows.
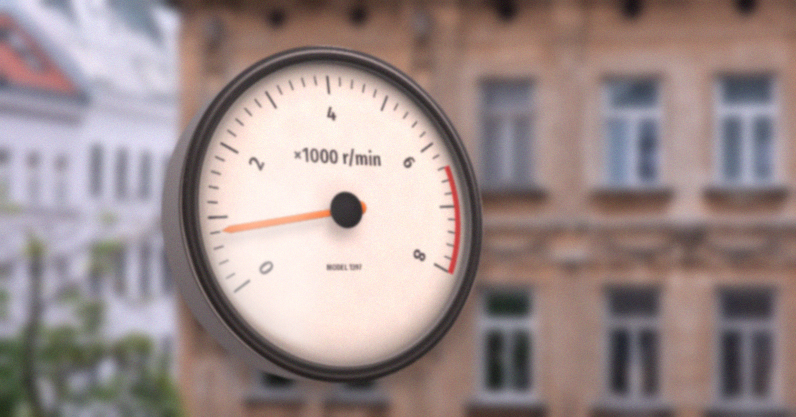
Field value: rpm 800
